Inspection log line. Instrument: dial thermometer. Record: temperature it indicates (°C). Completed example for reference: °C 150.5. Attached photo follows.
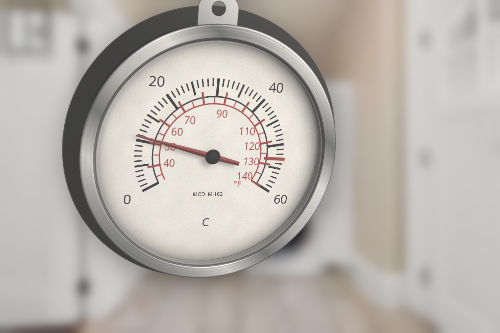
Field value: °C 11
